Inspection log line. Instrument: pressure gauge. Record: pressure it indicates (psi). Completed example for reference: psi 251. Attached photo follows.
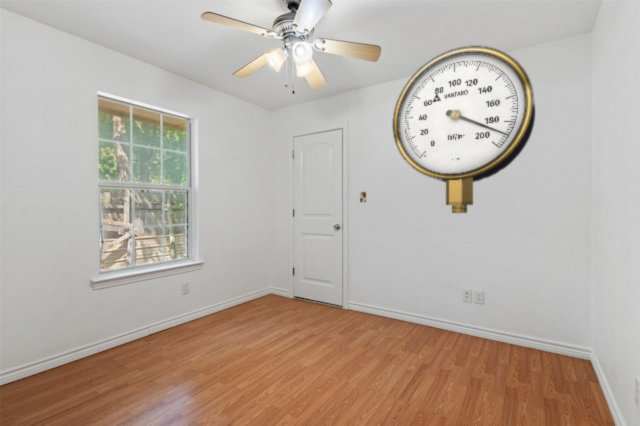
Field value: psi 190
